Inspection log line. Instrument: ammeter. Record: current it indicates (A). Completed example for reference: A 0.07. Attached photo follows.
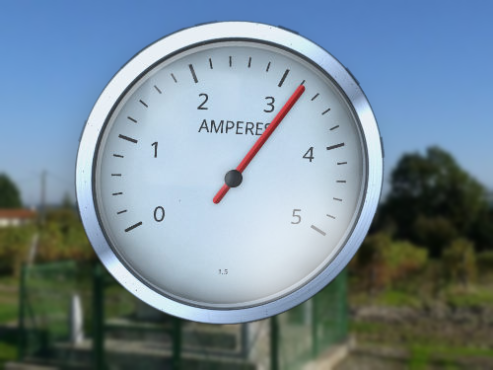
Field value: A 3.2
